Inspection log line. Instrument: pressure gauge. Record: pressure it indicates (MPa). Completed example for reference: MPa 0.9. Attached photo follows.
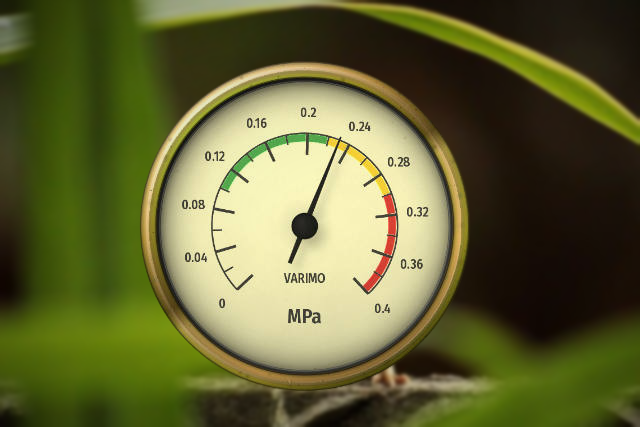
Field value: MPa 0.23
